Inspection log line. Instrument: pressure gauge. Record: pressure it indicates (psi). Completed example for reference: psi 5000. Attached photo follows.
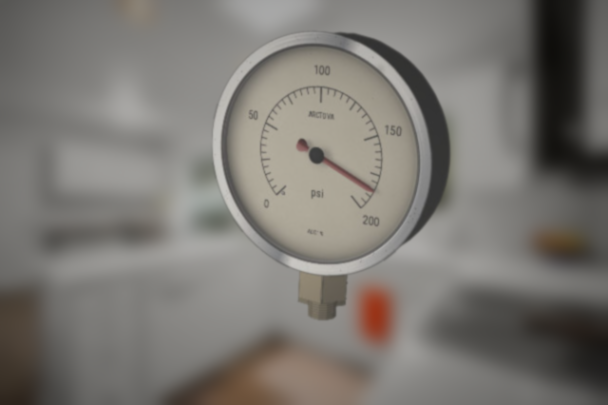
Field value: psi 185
